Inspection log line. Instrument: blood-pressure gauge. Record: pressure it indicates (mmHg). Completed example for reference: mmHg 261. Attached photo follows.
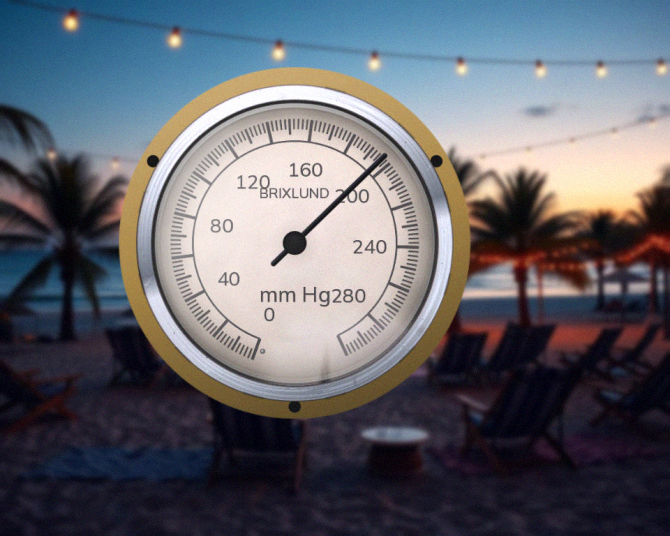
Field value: mmHg 196
